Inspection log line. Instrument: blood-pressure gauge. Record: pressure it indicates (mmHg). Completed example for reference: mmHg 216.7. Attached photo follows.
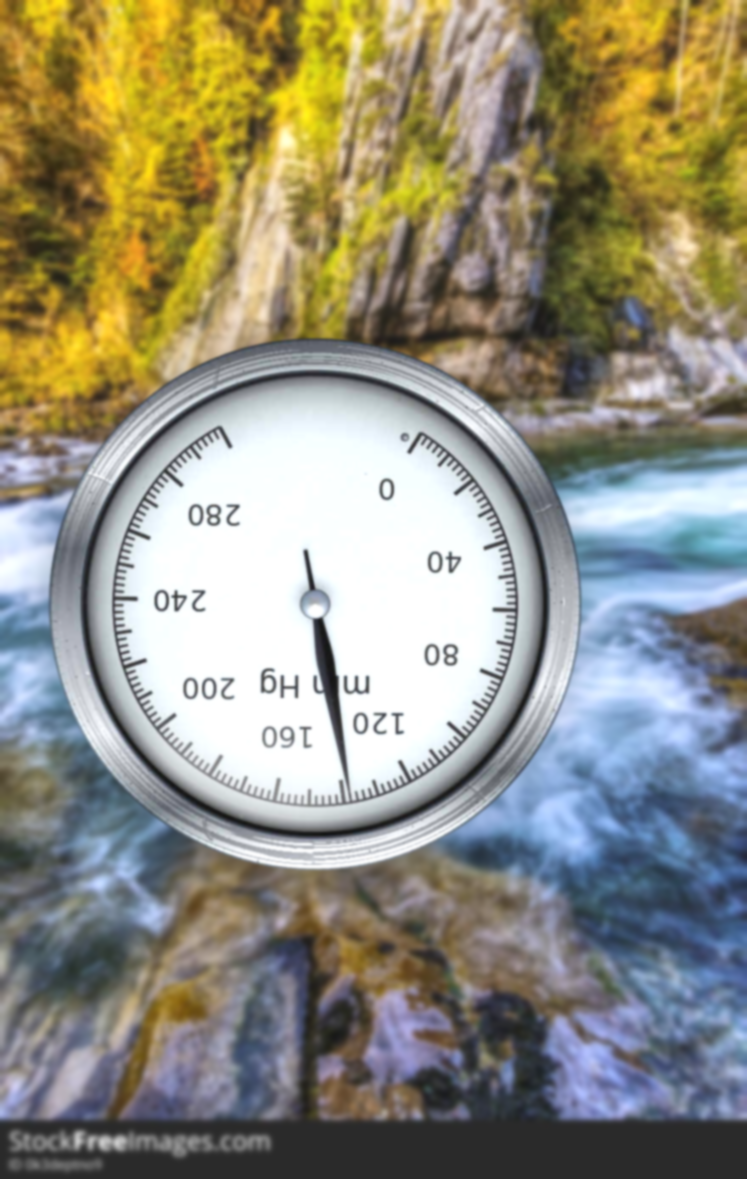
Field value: mmHg 138
